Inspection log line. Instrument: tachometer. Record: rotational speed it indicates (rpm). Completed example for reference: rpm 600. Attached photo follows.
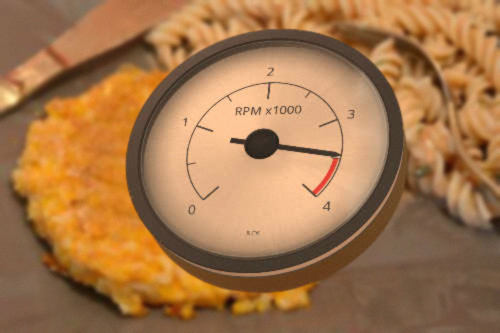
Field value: rpm 3500
